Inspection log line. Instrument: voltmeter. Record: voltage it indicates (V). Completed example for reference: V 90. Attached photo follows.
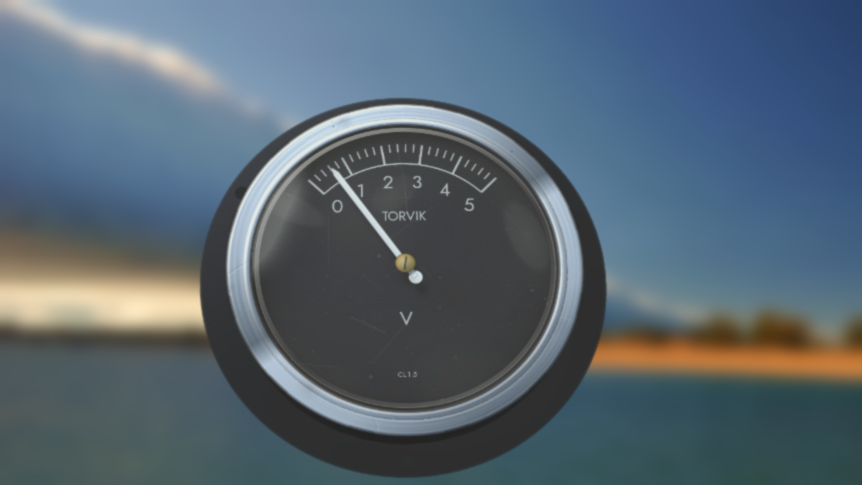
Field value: V 0.6
